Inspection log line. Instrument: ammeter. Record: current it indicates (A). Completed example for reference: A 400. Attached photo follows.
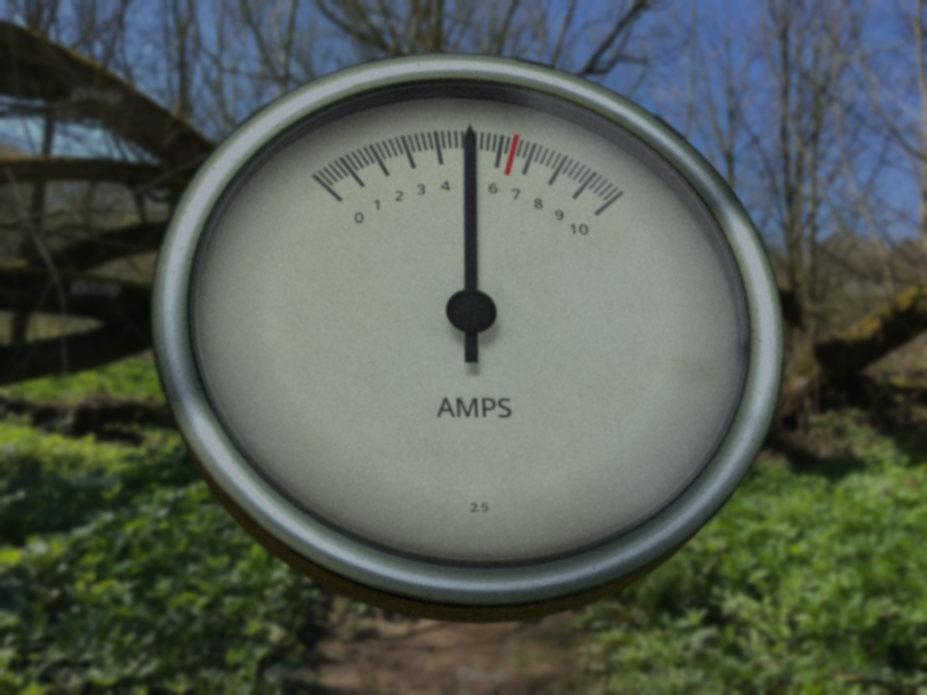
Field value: A 5
